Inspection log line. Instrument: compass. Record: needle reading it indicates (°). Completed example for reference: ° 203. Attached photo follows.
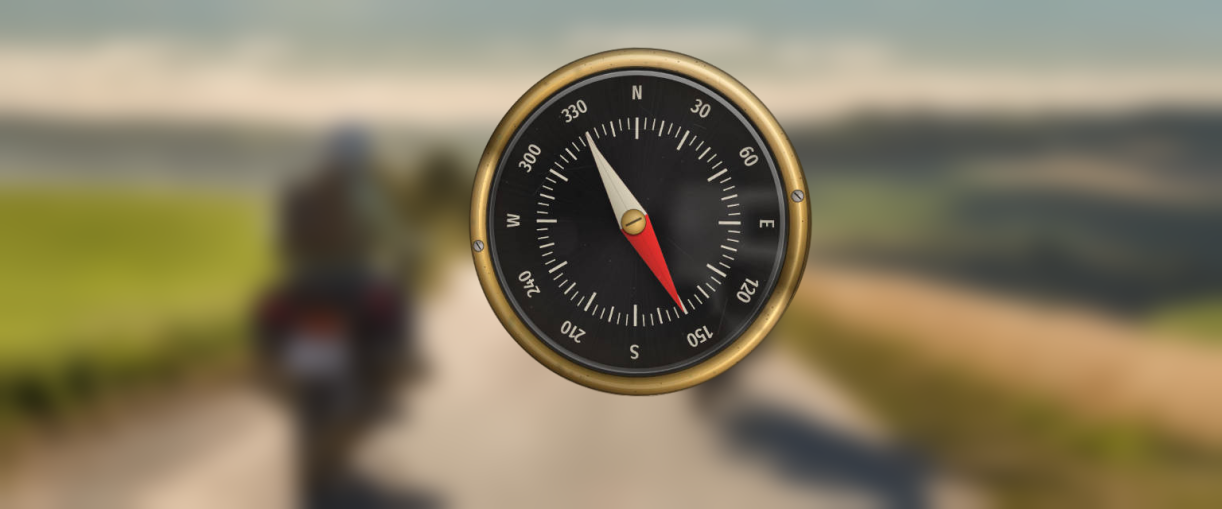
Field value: ° 150
